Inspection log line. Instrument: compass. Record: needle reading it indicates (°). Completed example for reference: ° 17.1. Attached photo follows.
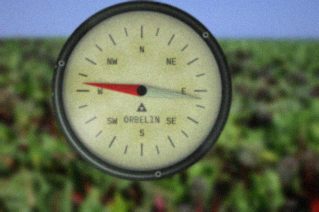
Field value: ° 277.5
